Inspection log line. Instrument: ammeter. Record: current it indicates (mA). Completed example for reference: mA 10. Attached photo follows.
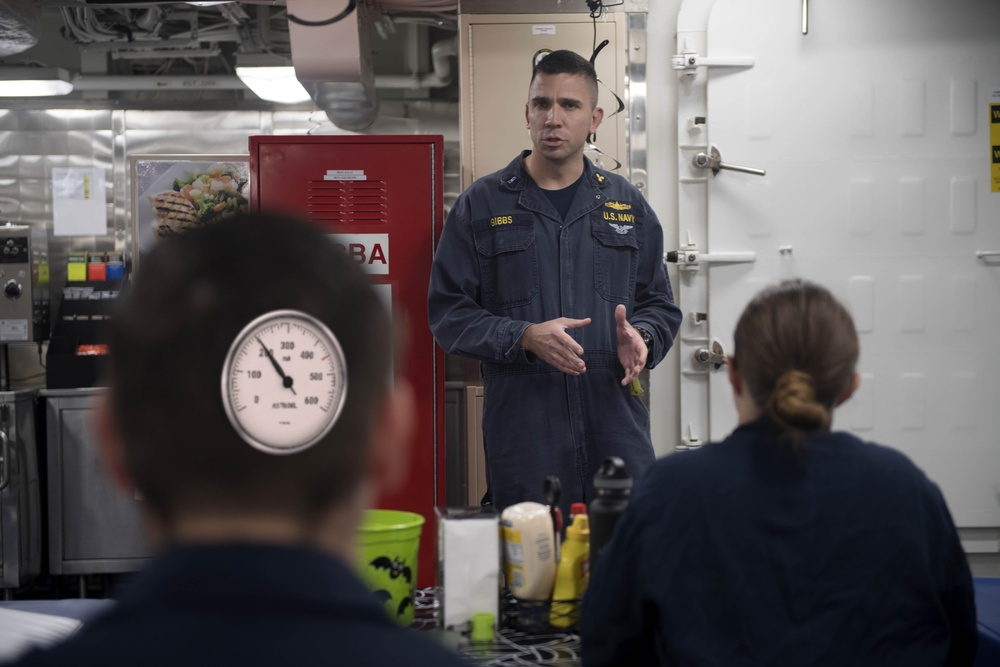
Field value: mA 200
